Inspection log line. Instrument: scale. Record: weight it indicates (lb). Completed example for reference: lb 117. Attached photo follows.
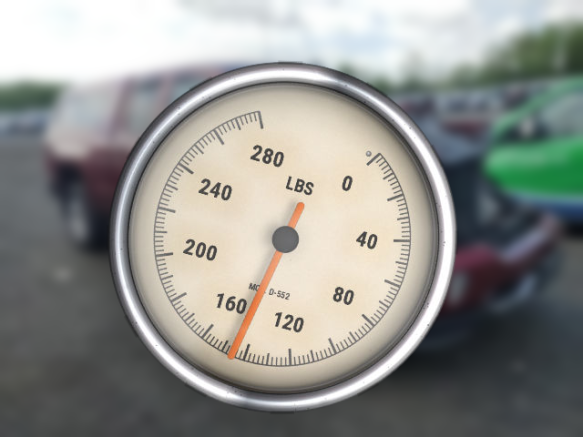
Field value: lb 146
